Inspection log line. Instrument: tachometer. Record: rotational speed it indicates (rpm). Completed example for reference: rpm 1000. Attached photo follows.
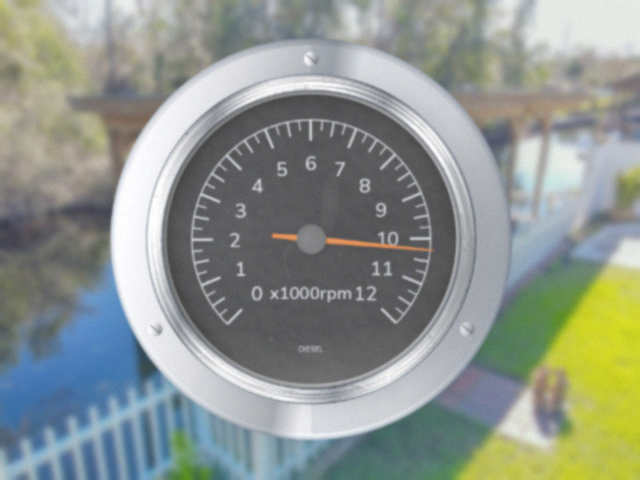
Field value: rpm 10250
